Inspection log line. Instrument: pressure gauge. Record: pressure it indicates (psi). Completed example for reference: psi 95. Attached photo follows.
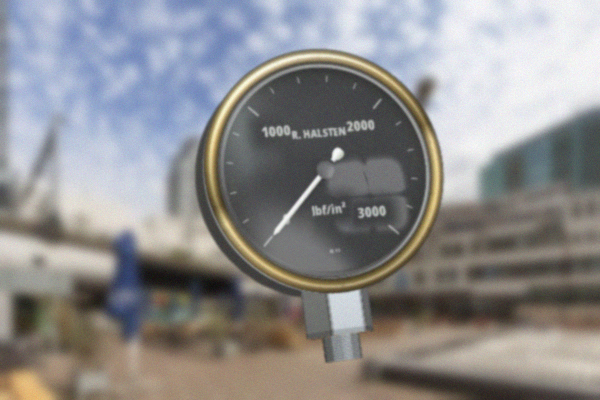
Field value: psi 0
